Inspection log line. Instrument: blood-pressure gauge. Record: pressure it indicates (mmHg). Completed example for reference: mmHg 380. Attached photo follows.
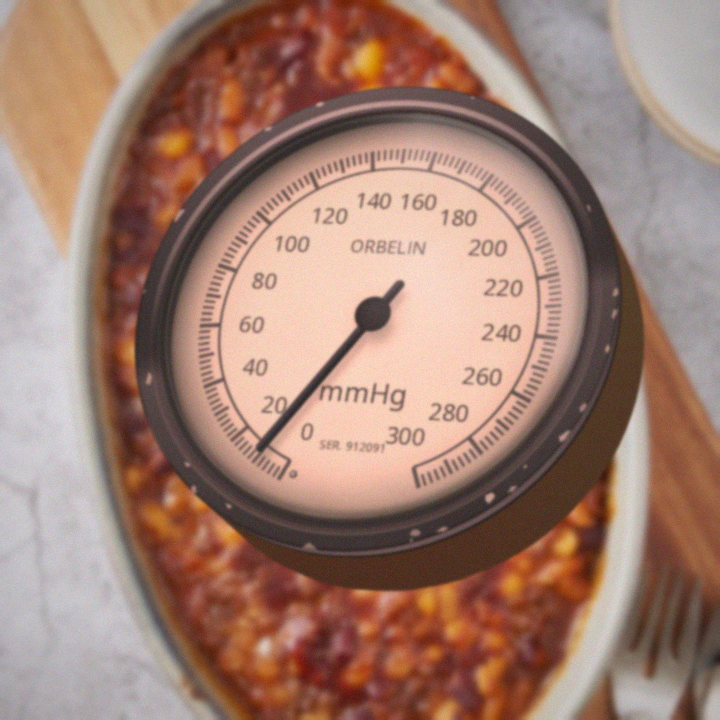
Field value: mmHg 10
